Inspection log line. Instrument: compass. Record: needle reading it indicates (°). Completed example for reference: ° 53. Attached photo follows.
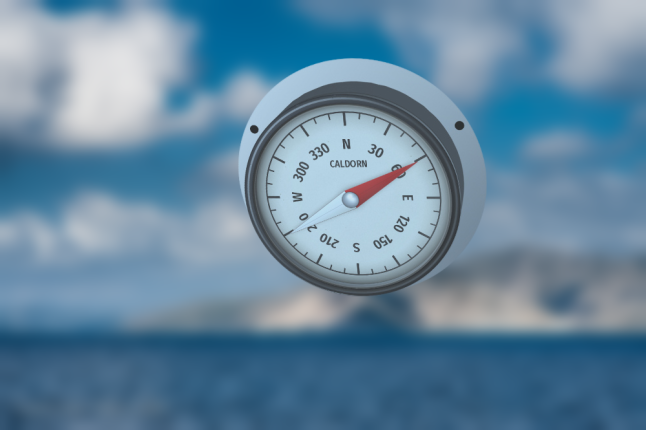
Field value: ° 60
